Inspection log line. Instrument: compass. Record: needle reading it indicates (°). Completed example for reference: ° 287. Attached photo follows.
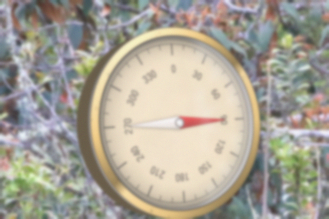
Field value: ° 90
